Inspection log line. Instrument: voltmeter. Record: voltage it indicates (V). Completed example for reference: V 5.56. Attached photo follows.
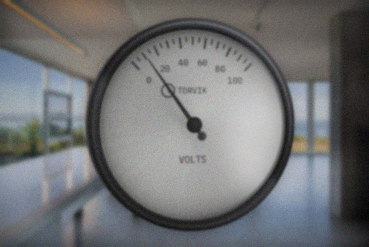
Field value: V 10
